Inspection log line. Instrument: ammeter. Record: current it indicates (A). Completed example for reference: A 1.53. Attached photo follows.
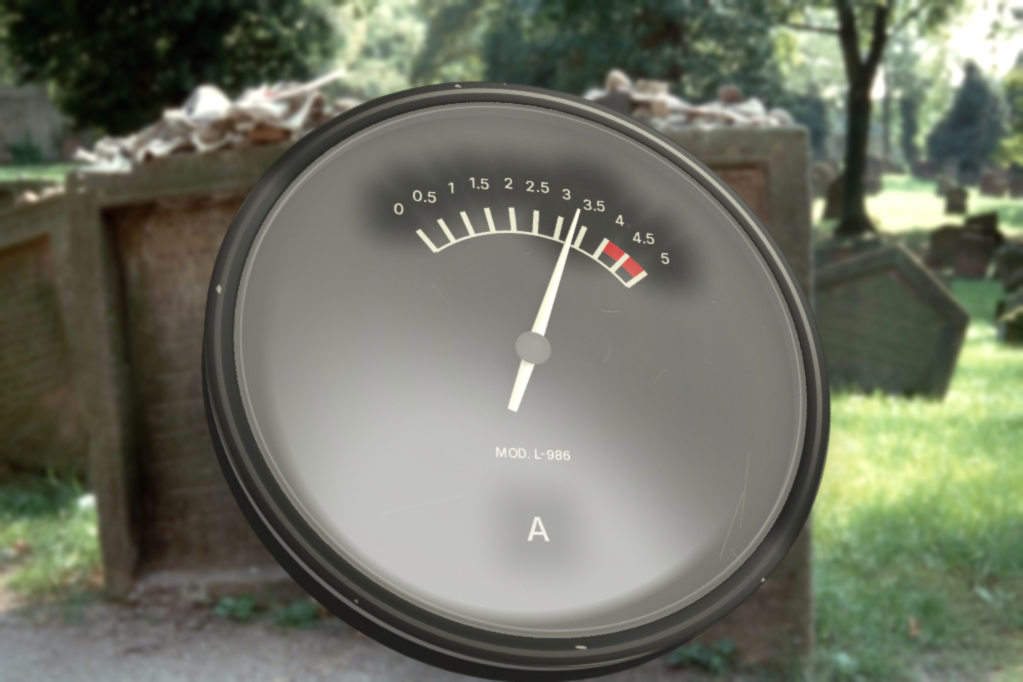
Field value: A 3.25
